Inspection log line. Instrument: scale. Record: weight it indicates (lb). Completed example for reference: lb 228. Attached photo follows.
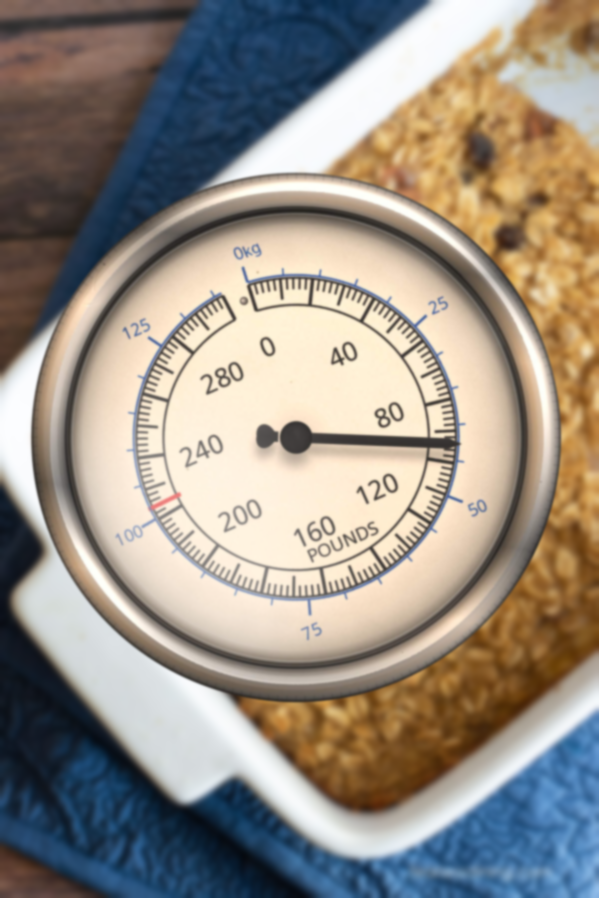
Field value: lb 94
